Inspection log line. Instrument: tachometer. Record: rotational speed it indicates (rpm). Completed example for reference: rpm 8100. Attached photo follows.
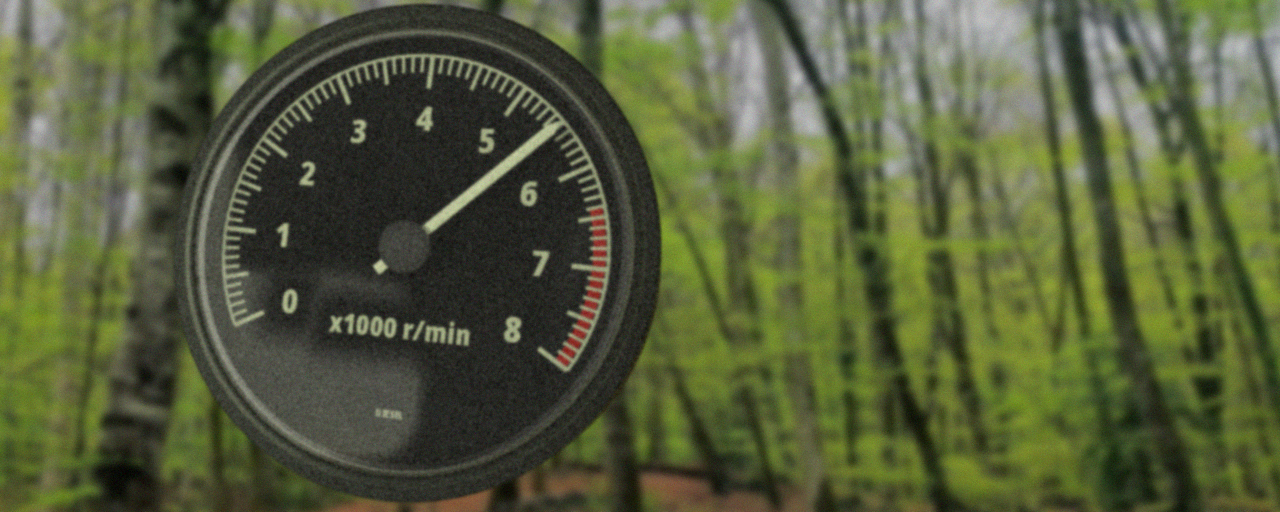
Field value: rpm 5500
